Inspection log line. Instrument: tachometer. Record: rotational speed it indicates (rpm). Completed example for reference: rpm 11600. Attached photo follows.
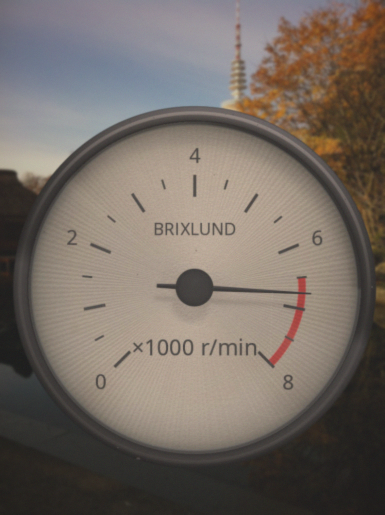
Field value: rpm 6750
